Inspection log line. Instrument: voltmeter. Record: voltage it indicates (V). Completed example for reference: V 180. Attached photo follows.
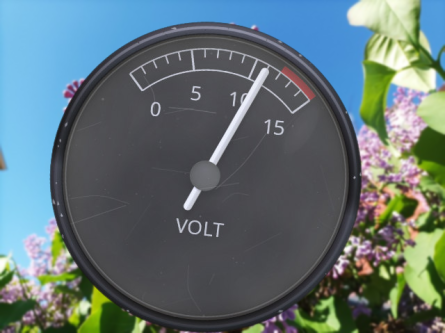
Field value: V 11
